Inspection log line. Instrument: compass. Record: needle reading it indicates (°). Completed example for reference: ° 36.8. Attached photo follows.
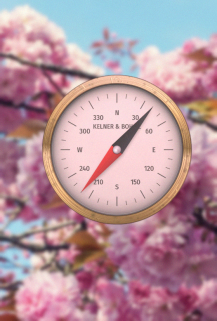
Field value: ° 220
